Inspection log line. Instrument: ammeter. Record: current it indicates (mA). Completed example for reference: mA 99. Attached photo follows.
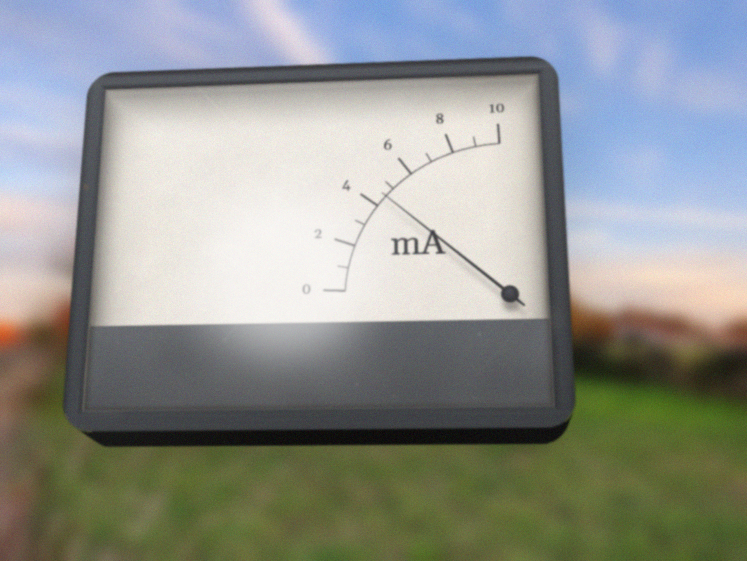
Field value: mA 4.5
